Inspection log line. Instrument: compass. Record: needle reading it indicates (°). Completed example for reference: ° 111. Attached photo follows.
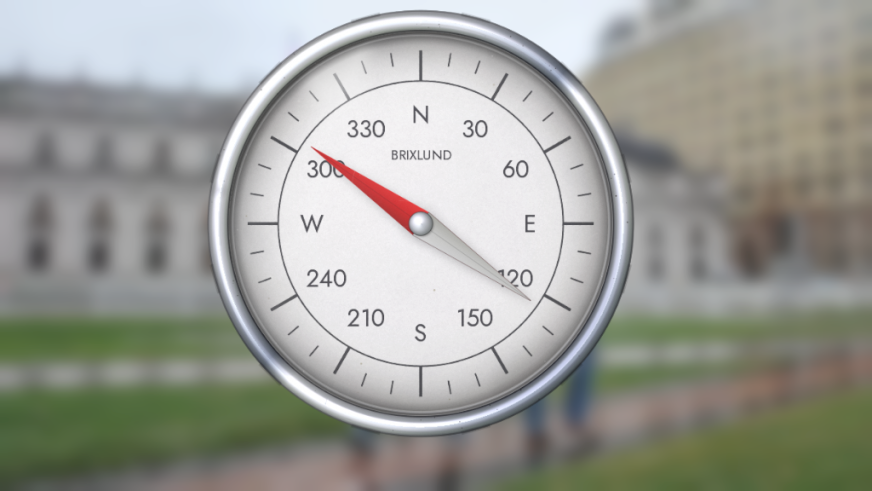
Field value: ° 305
